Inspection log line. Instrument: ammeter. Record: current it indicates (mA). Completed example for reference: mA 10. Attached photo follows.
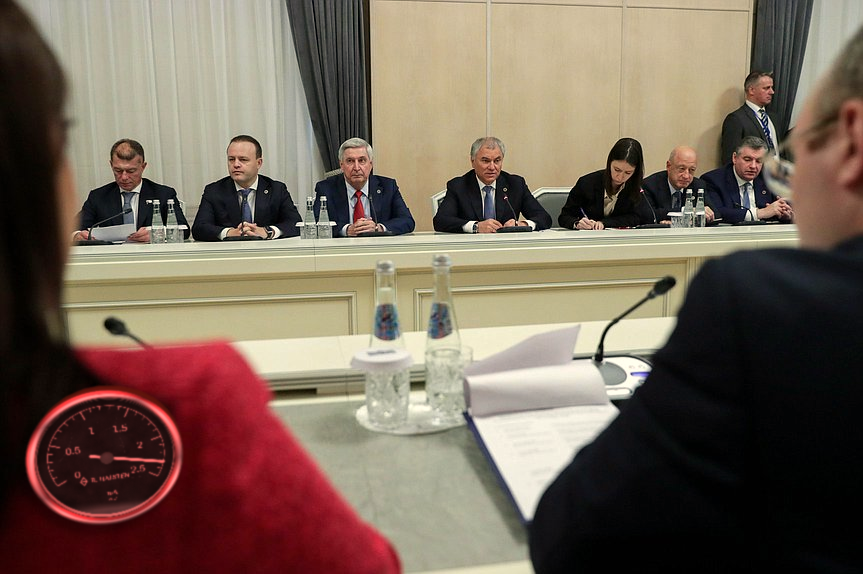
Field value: mA 2.3
